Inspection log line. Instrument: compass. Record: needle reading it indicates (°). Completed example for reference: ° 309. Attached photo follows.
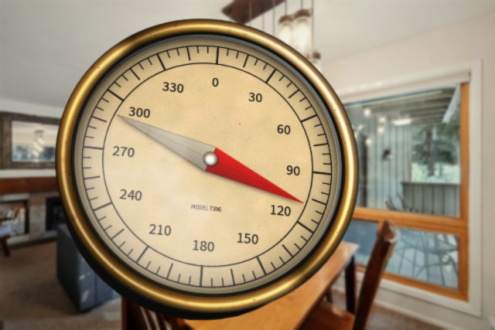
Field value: ° 110
